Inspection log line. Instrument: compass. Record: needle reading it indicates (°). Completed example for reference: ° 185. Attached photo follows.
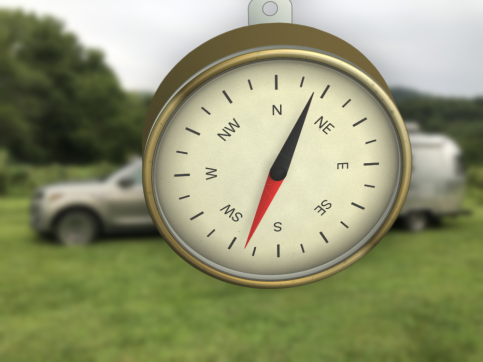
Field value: ° 202.5
